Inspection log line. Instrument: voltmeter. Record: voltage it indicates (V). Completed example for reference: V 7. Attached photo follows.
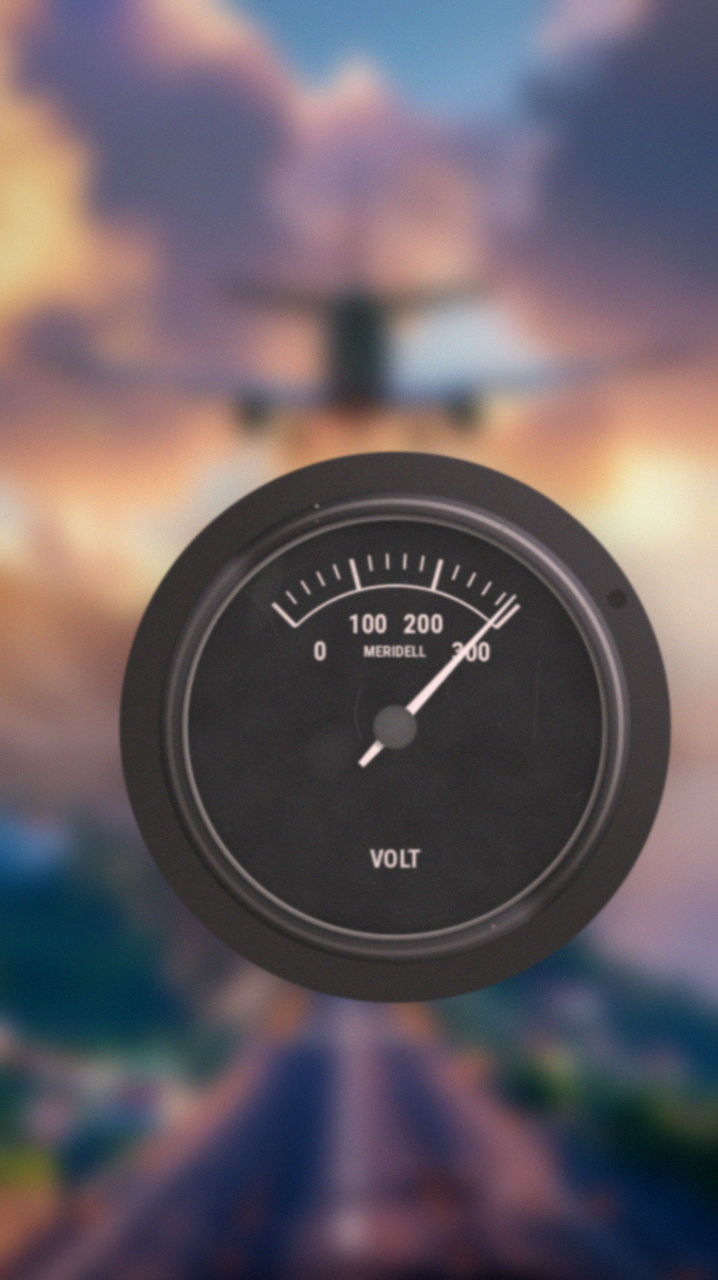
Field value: V 290
